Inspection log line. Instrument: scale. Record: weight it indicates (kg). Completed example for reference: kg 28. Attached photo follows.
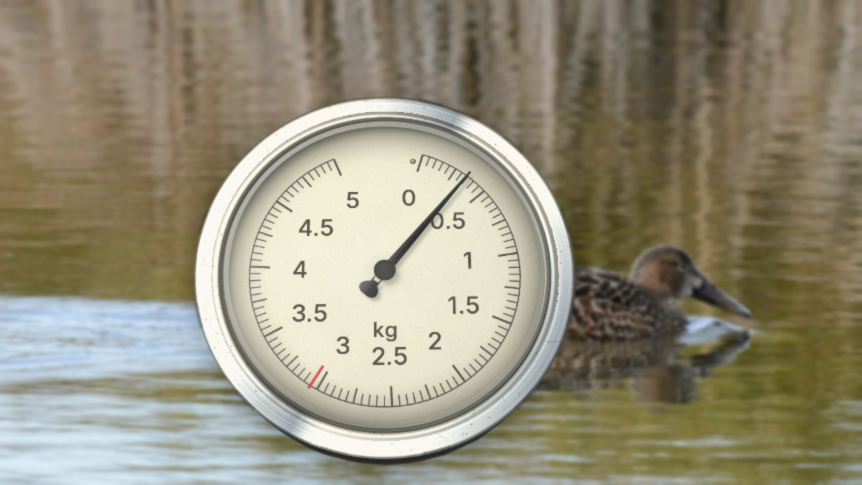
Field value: kg 0.35
